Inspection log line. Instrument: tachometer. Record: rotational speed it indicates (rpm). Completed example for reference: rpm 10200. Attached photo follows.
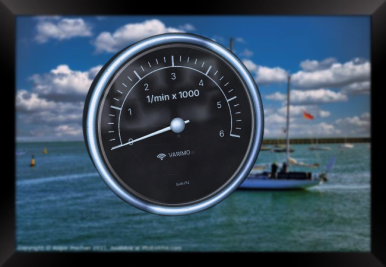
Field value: rpm 0
